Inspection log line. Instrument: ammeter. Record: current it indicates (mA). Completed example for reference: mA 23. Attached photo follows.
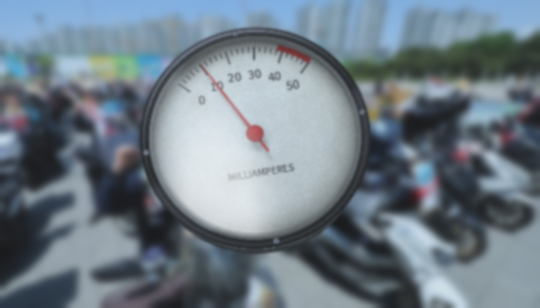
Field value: mA 10
